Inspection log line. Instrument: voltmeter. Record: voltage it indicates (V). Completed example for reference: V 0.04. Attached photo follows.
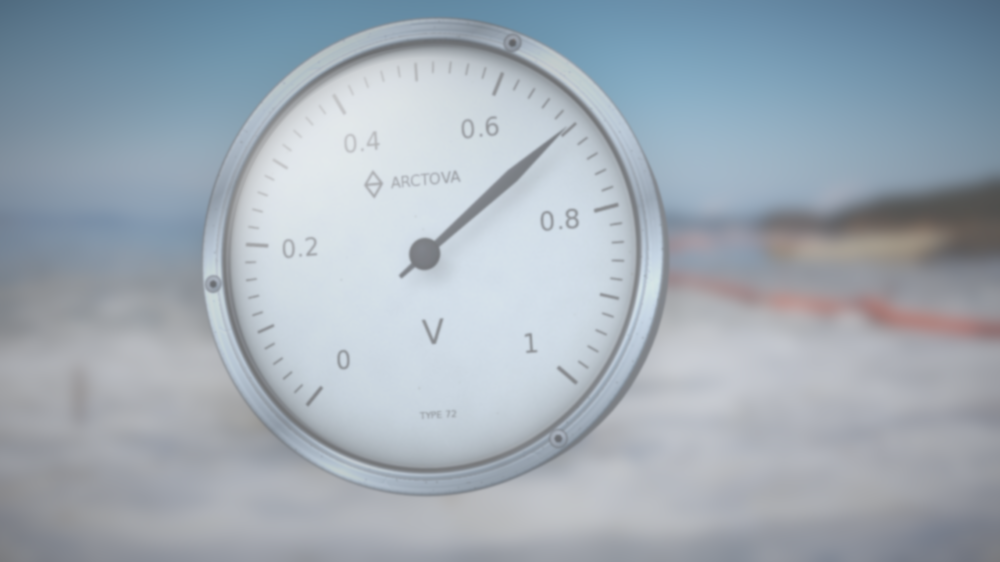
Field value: V 0.7
